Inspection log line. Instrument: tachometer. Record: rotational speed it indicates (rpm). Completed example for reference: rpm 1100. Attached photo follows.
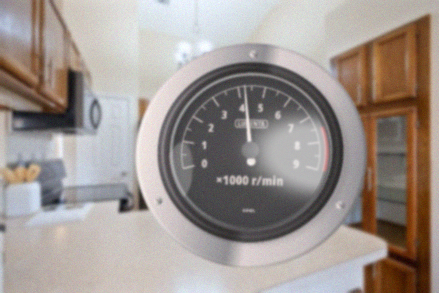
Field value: rpm 4250
